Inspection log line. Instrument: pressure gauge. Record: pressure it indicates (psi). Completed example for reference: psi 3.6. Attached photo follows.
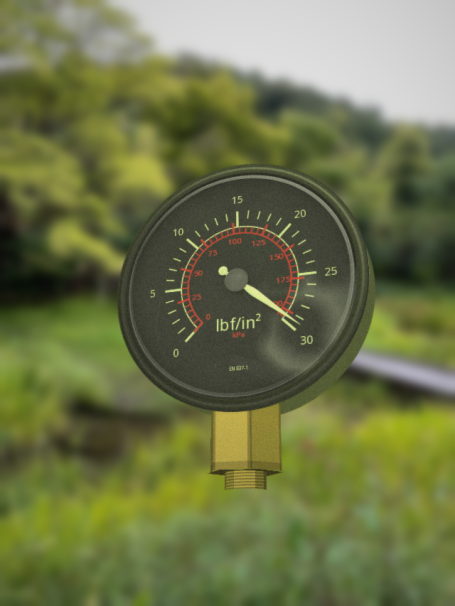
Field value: psi 29.5
